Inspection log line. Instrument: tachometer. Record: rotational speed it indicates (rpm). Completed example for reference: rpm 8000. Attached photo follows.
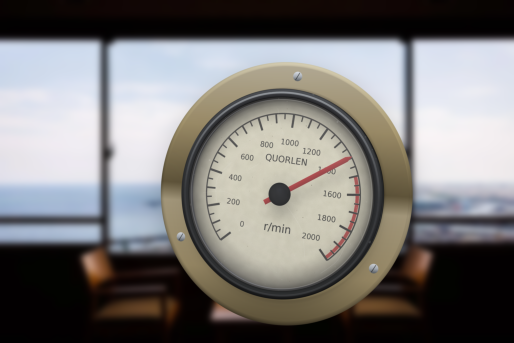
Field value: rpm 1400
